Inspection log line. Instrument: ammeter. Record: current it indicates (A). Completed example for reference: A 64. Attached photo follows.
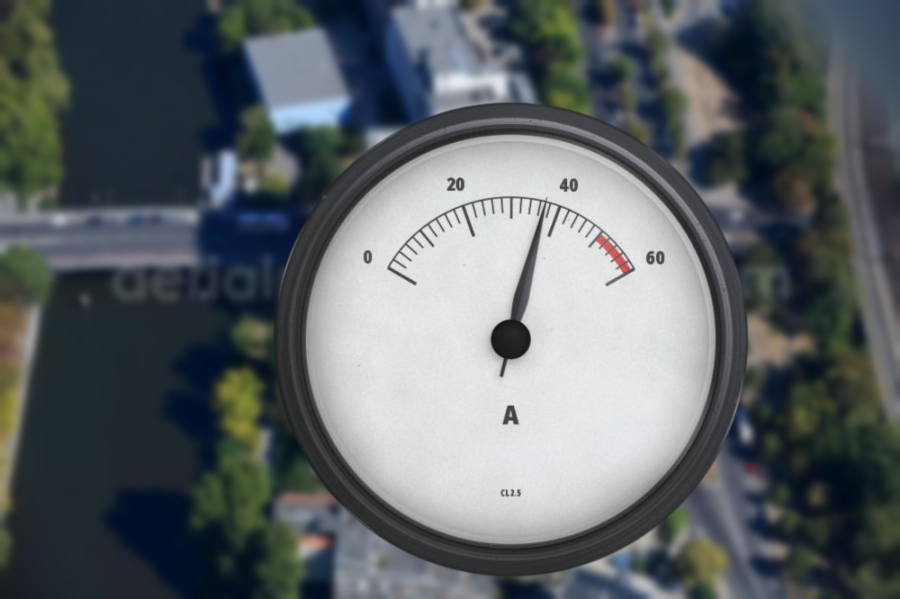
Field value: A 37
